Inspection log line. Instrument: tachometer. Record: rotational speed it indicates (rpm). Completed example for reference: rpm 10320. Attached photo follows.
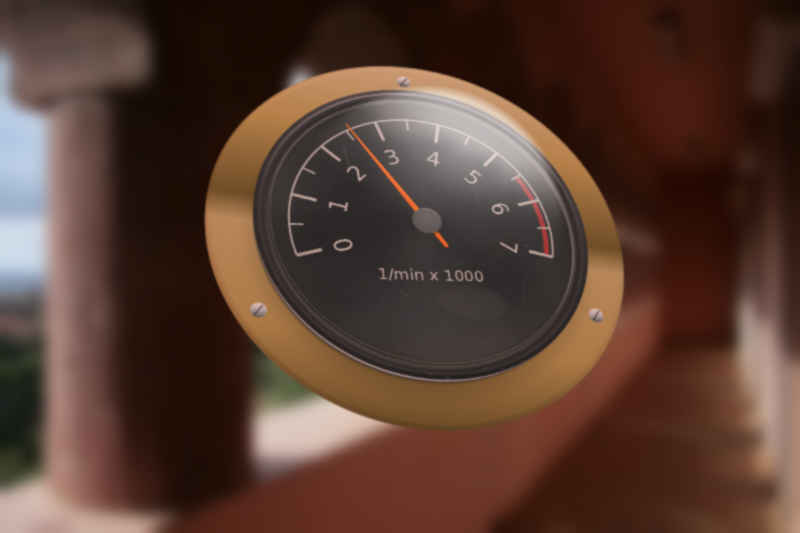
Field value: rpm 2500
